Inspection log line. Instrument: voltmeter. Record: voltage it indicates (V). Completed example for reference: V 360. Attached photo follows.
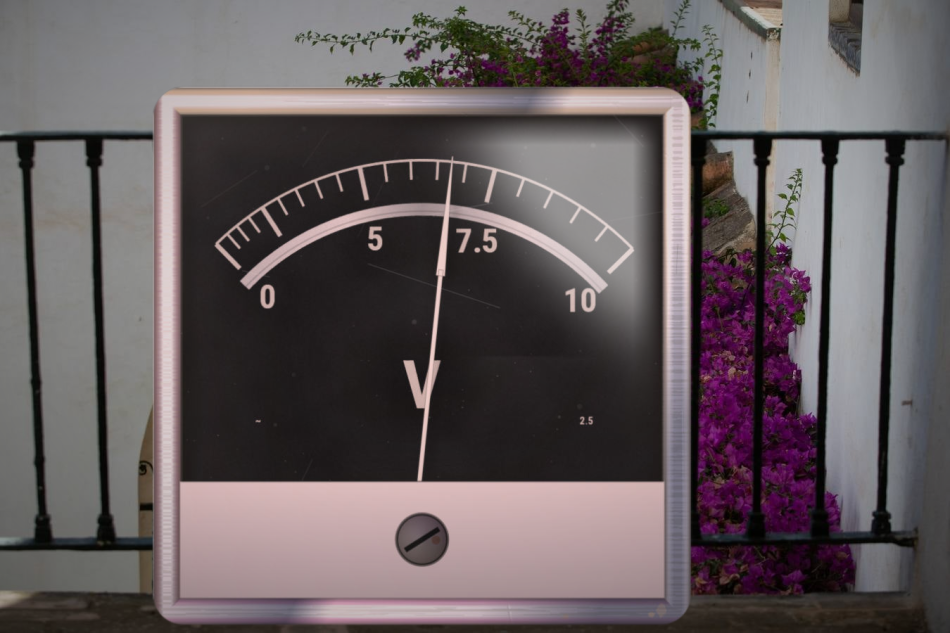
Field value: V 6.75
